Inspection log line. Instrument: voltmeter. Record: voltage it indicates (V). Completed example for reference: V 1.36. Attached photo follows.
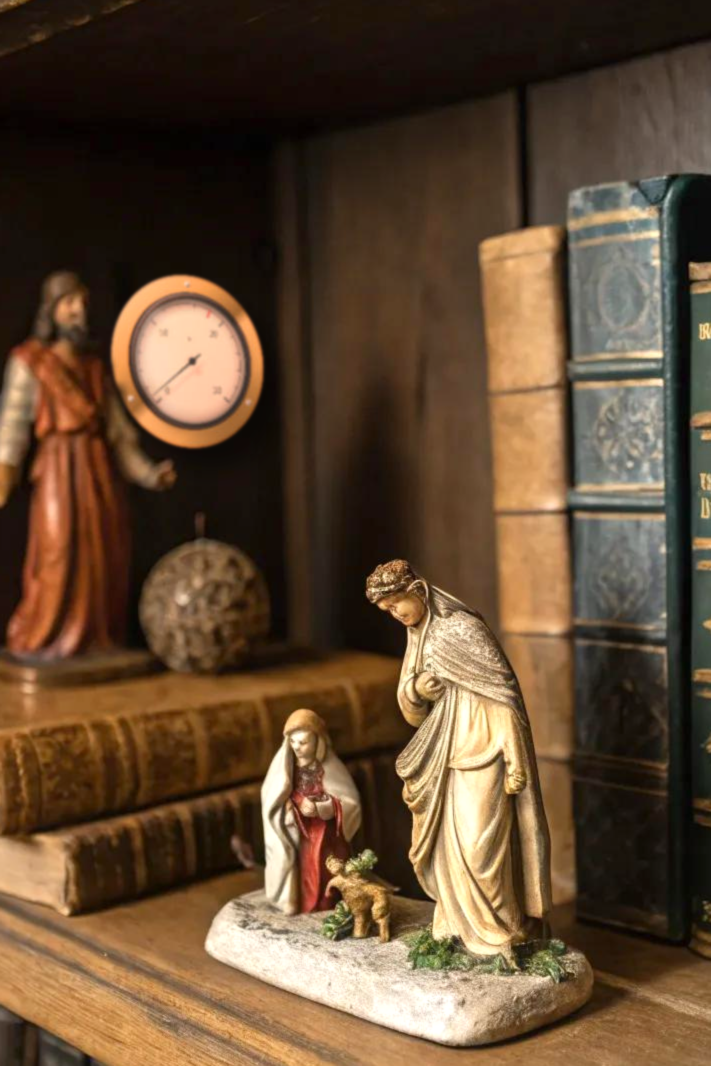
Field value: V 1
